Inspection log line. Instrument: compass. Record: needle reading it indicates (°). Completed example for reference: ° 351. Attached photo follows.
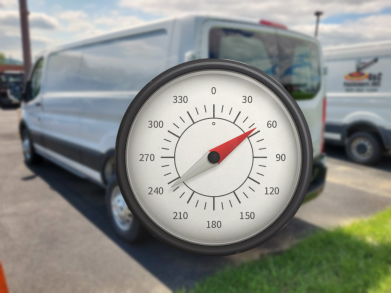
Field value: ° 55
